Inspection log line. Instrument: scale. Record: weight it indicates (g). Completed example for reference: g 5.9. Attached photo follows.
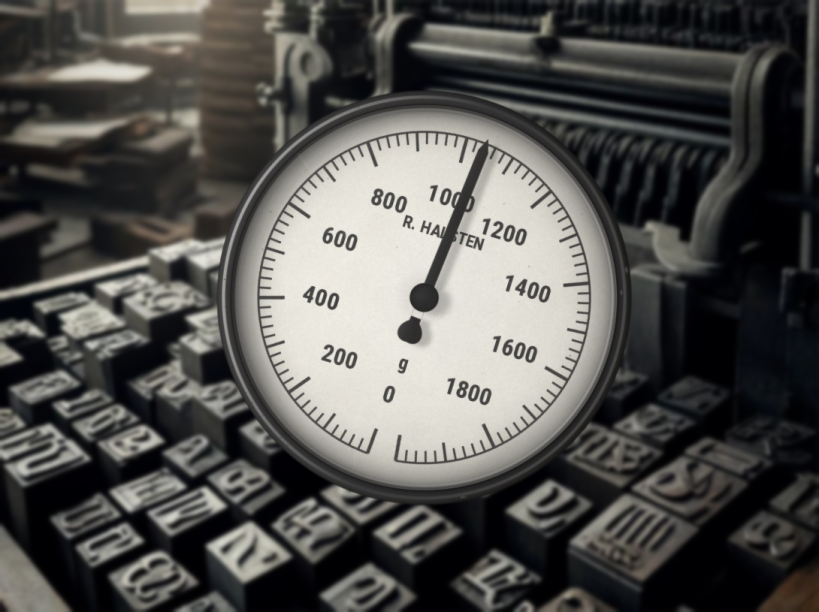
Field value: g 1040
